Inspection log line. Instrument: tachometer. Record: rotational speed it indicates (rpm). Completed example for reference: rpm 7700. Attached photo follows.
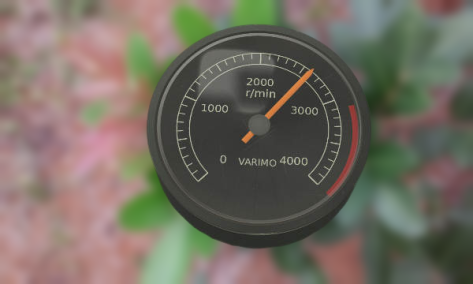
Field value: rpm 2600
